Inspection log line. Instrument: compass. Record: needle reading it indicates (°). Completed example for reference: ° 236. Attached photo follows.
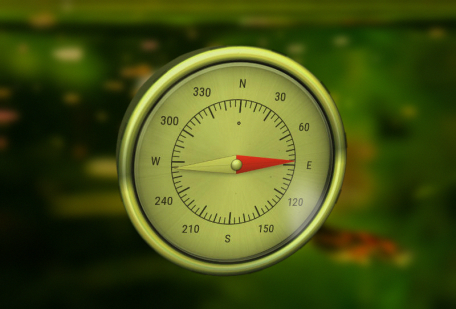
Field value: ° 85
